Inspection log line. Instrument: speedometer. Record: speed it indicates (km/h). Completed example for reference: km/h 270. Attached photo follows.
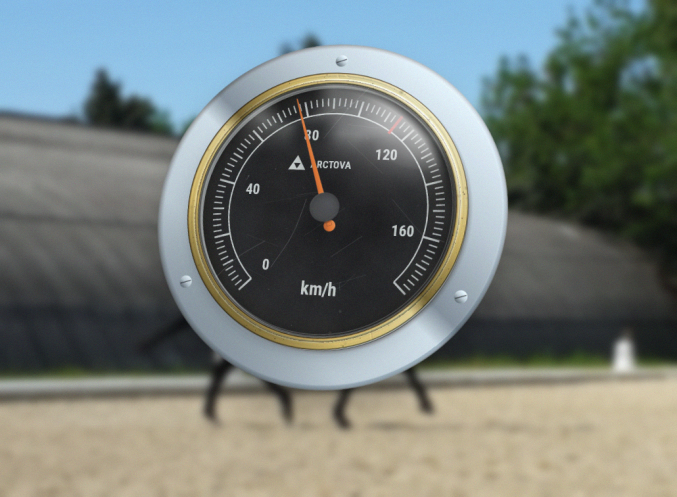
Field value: km/h 78
